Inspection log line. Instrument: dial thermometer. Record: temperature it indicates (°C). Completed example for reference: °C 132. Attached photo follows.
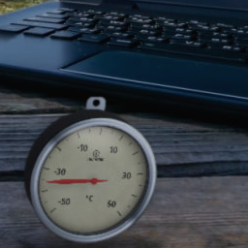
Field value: °C -35
